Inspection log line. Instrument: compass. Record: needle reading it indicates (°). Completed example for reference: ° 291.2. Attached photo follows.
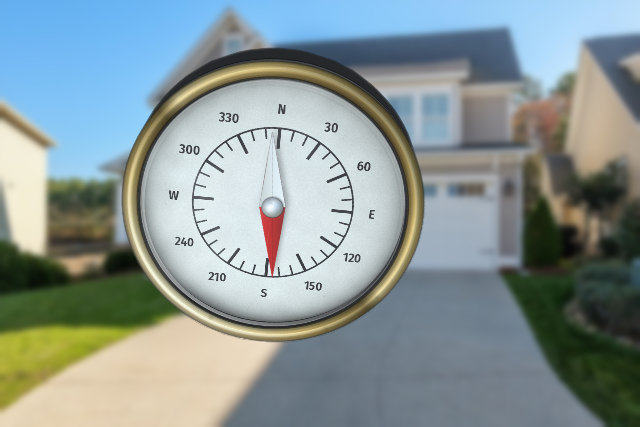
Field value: ° 175
